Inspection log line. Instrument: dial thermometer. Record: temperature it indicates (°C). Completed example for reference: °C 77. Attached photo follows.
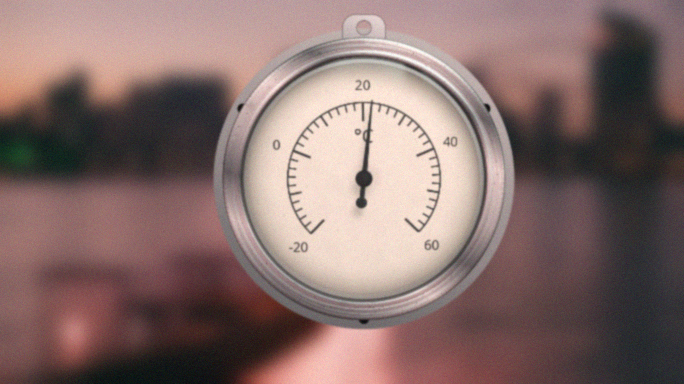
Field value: °C 22
